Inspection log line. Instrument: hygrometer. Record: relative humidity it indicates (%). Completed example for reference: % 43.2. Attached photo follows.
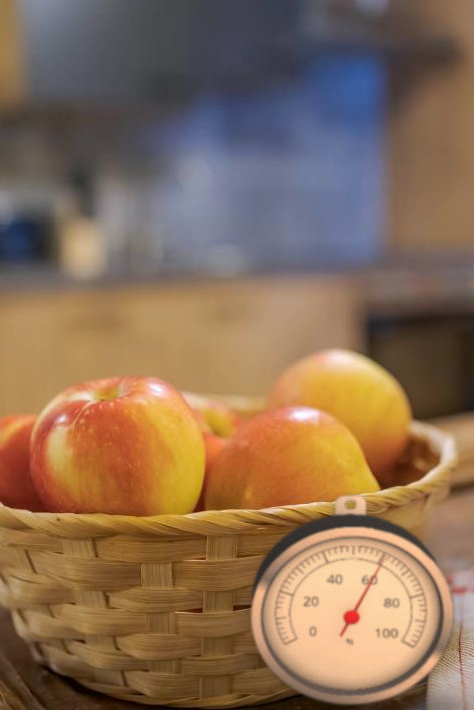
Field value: % 60
